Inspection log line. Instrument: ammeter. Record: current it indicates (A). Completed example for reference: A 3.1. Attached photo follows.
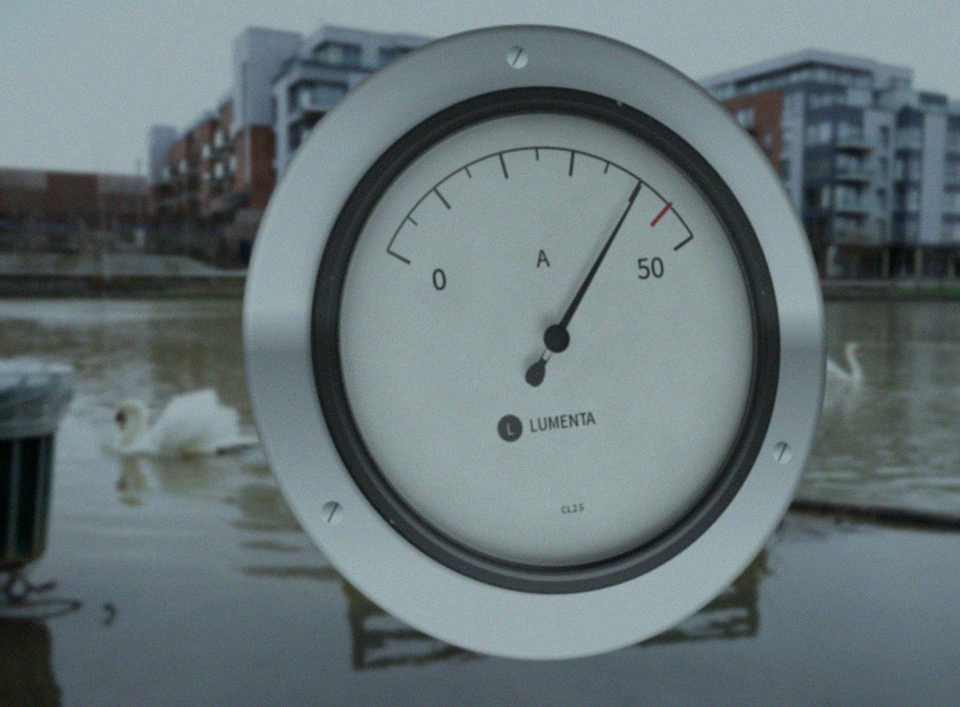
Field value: A 40
